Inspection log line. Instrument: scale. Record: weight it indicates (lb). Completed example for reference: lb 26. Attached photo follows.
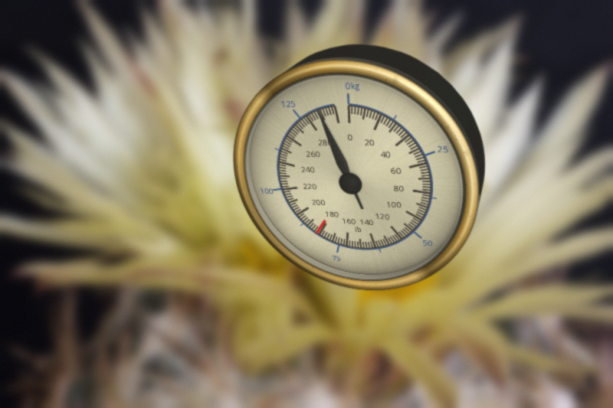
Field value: lb 290
